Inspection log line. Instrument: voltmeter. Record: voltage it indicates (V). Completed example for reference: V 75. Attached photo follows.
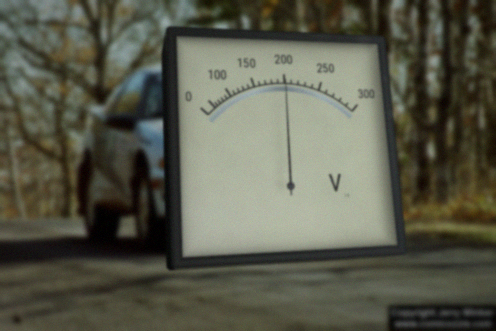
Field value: V 200
